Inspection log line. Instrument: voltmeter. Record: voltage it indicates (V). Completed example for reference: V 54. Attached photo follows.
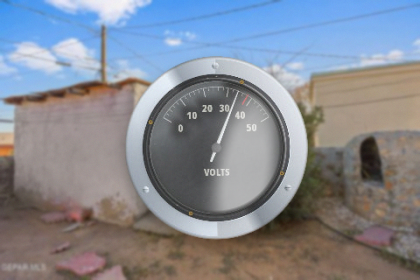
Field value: V 34
